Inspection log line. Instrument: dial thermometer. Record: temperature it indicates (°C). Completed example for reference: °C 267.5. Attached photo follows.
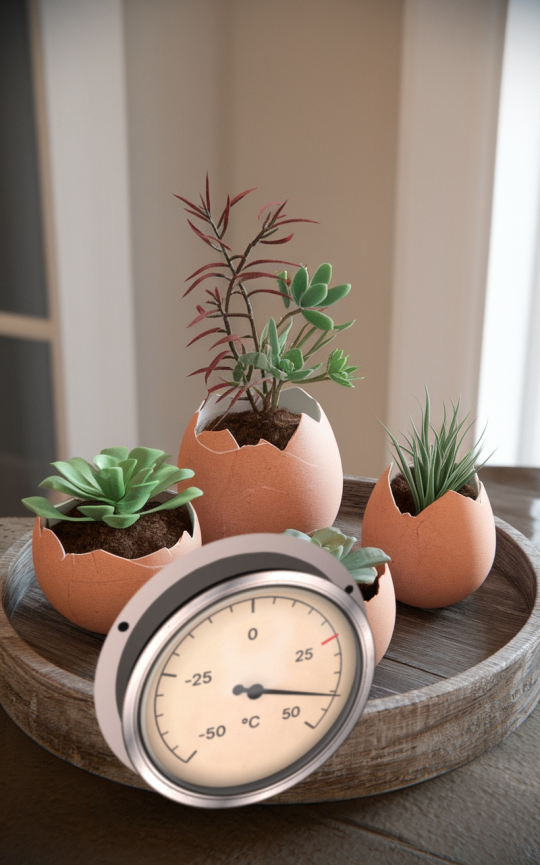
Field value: °C 40
